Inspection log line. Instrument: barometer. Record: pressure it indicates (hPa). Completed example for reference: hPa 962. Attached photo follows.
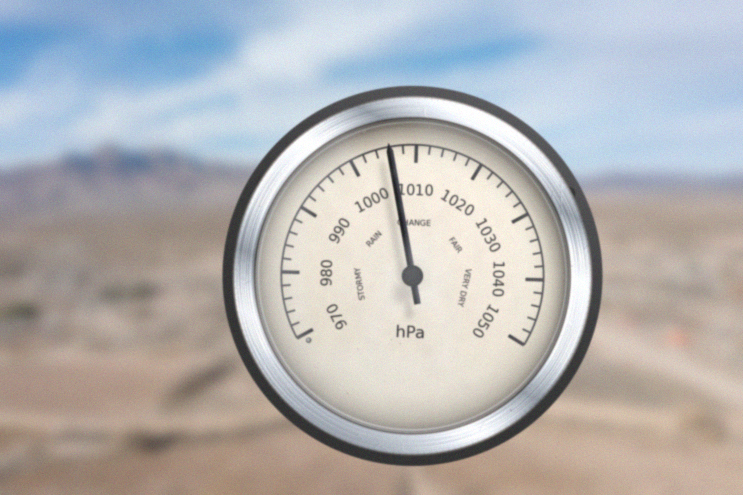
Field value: hPa 1006
